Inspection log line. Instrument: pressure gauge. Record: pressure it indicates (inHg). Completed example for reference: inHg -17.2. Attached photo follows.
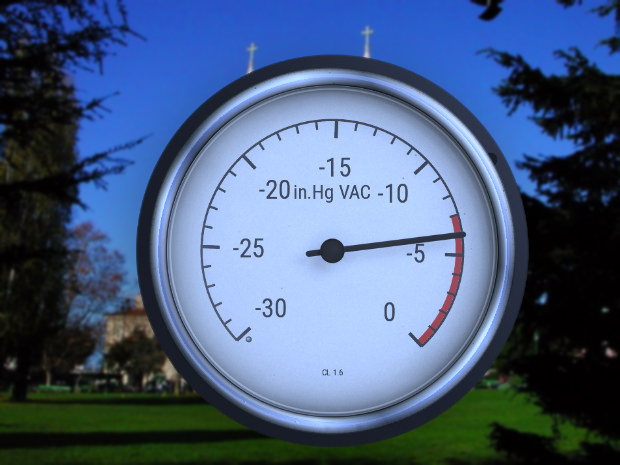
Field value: inHg -6
